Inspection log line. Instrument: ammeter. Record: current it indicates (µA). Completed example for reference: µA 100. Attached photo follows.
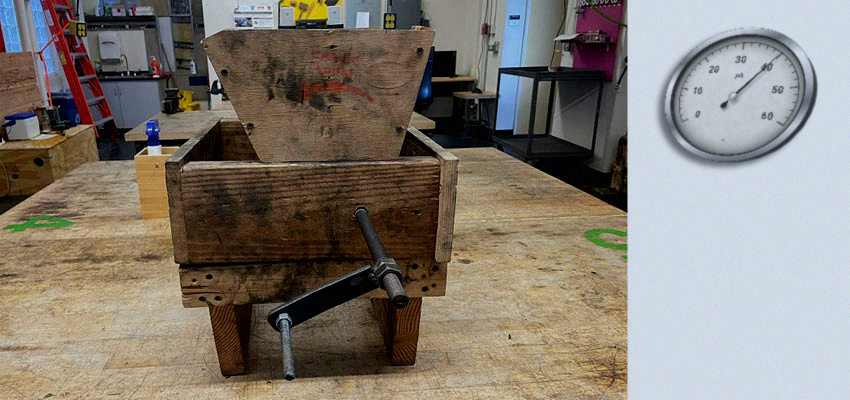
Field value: µA 40
